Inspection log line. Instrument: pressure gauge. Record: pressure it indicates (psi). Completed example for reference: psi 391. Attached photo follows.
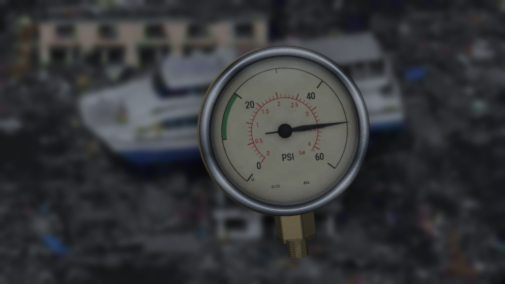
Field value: psi 50
